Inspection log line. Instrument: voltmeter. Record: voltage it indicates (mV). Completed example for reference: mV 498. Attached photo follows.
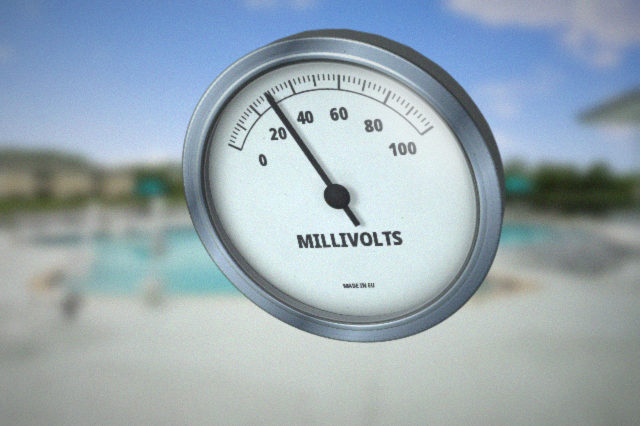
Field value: mV 30
